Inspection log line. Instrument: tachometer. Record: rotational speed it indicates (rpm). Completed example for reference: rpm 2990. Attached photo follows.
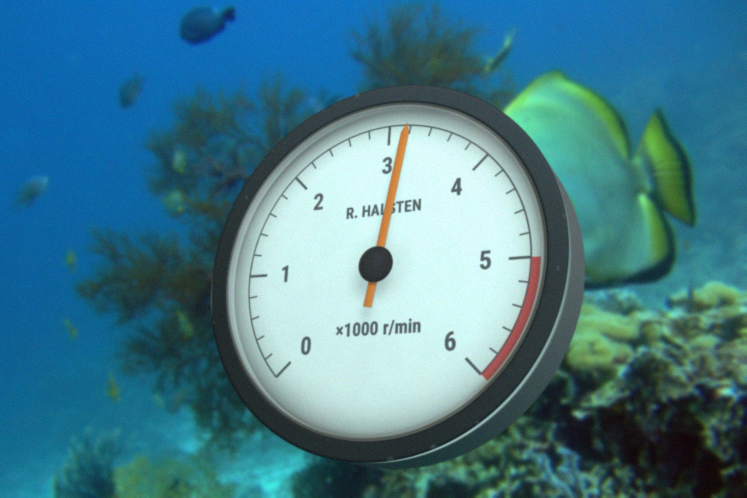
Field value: rpm 3200
